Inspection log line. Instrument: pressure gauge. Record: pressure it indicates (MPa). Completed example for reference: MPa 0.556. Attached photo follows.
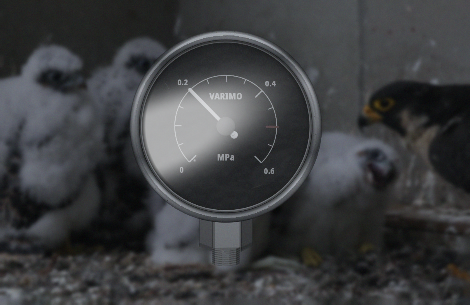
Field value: MPa 0.2
